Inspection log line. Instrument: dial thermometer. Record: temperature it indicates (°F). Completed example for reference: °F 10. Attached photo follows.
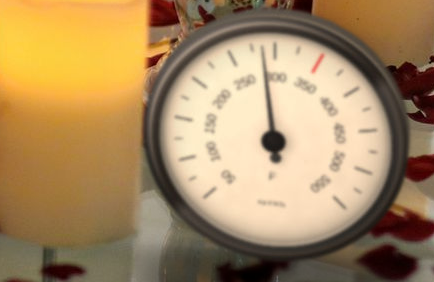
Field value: °F 287.5
